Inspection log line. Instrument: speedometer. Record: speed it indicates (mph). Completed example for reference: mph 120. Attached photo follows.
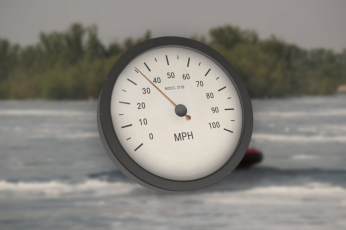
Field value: mph 35
